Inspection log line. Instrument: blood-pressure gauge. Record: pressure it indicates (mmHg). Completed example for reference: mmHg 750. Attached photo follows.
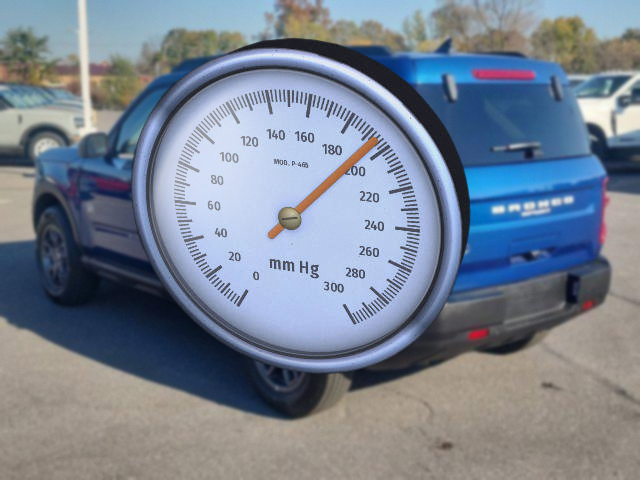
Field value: mmHg 194
